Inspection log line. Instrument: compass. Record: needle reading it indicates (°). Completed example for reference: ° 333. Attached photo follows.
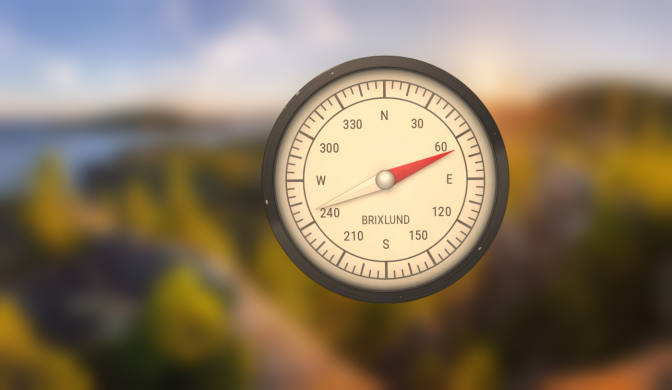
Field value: ° 67.5
